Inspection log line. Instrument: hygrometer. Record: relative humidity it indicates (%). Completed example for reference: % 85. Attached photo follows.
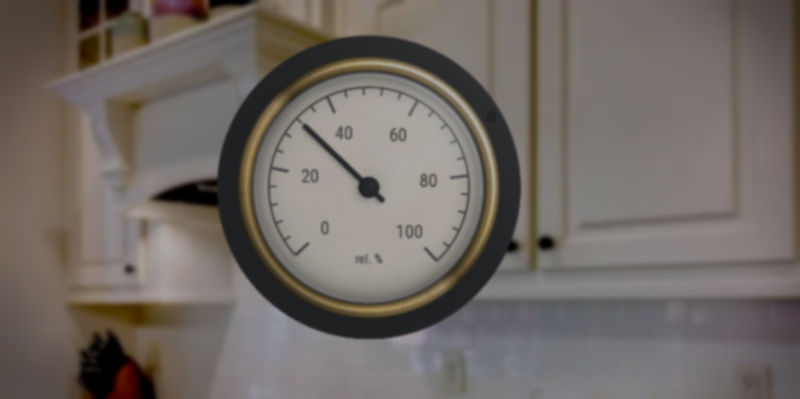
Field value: % 32
